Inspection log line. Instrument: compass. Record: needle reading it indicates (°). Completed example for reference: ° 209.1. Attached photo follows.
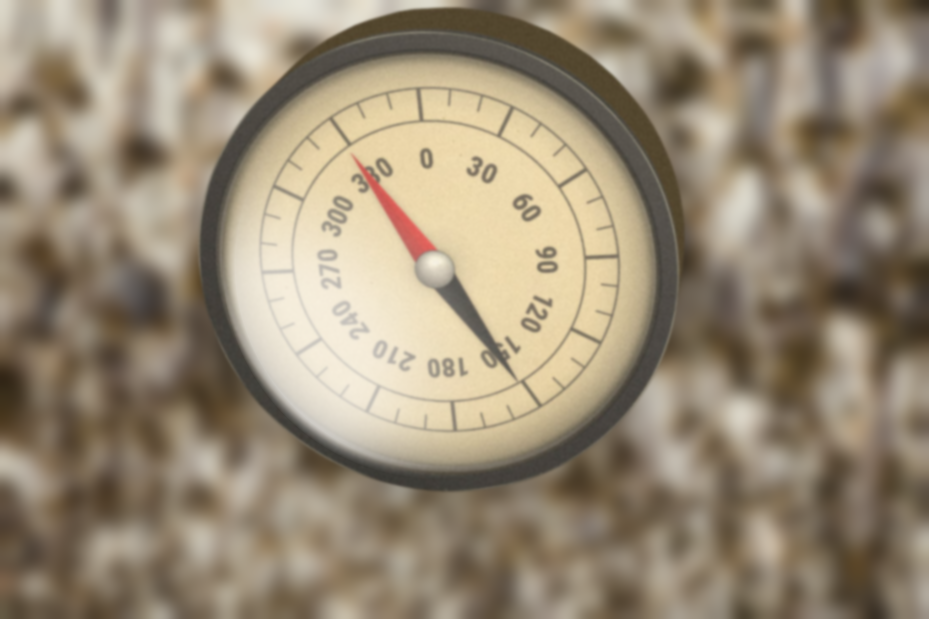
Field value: ° 330
